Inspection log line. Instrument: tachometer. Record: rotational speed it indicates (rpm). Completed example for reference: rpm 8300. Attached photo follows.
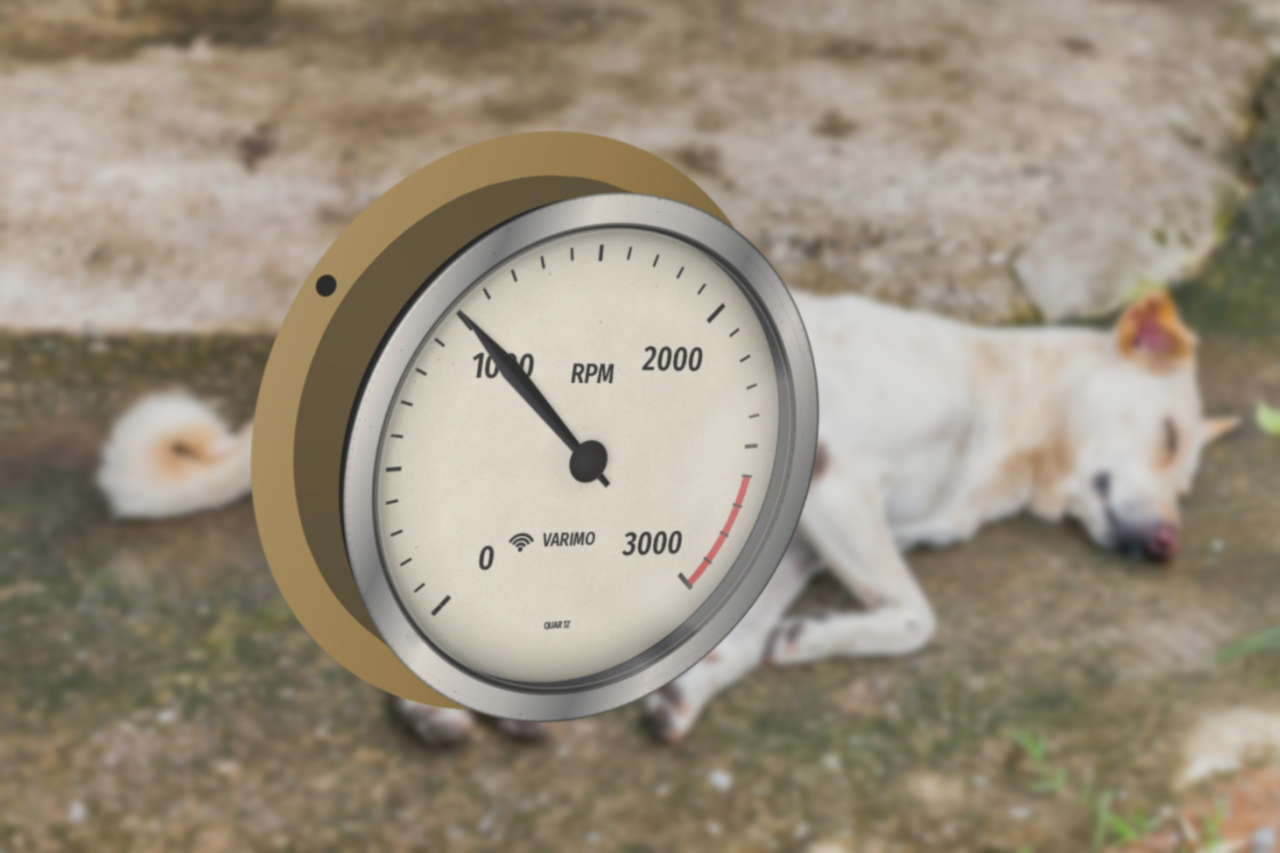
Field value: rpm 1000
